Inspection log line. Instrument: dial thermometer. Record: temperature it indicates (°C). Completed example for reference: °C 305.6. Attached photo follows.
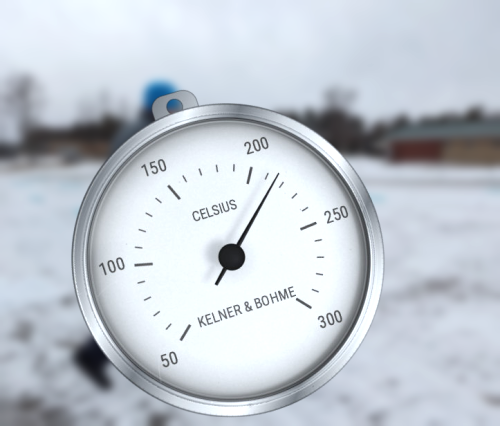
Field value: °C 215
